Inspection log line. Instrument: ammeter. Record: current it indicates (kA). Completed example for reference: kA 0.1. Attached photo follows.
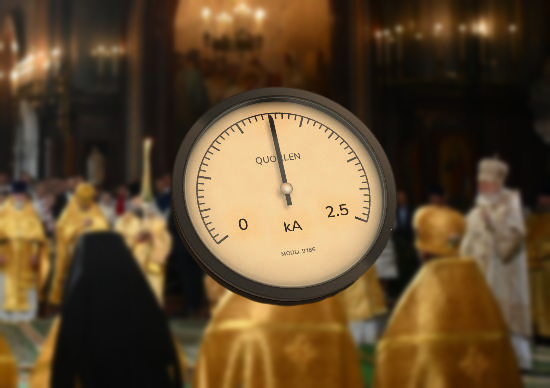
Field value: kA 1.25
